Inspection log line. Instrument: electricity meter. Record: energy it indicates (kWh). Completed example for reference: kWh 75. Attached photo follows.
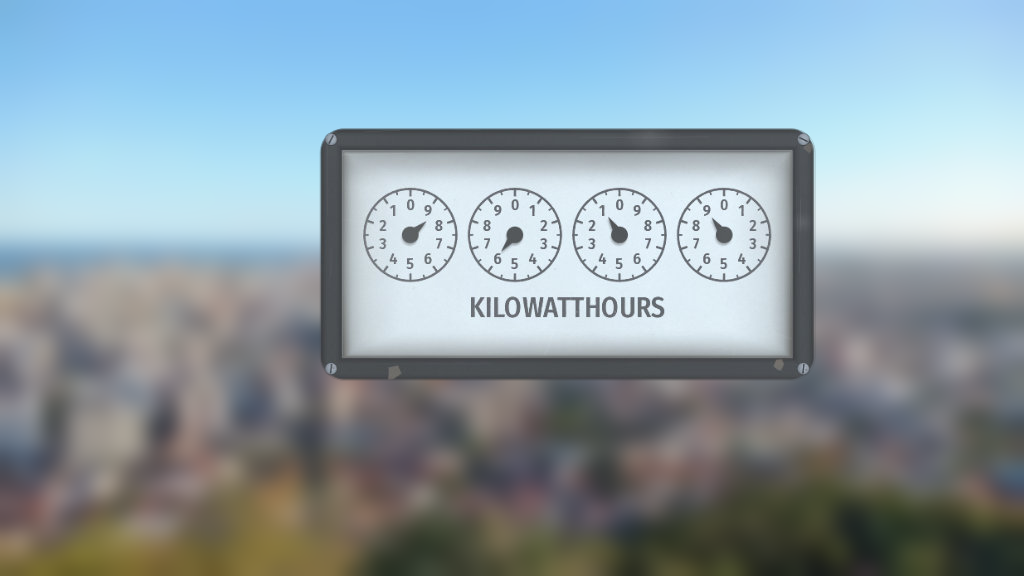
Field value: kWh 8609
